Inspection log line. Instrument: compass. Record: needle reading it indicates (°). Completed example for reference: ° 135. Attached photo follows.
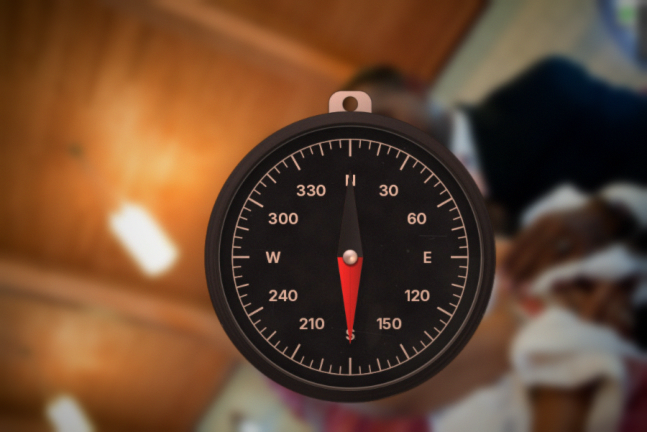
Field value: ° 180
